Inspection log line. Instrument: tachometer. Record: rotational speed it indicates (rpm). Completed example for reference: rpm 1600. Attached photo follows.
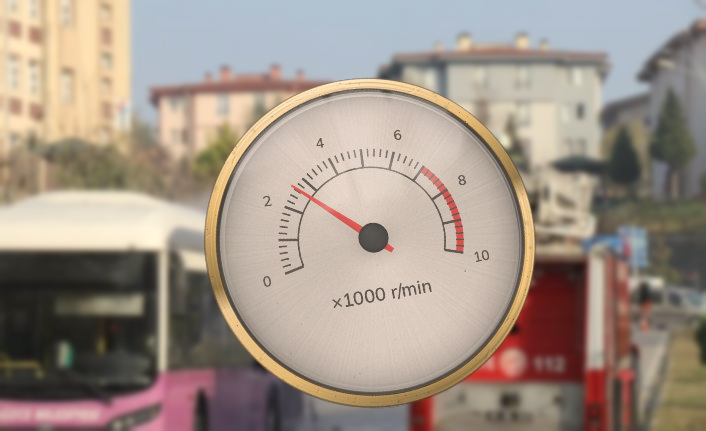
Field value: rpm 2600
